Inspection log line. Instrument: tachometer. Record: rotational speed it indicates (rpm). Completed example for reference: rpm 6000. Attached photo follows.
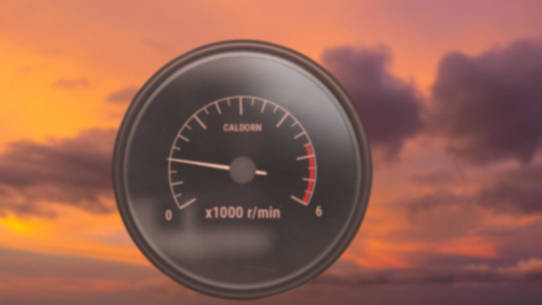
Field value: rpm 1000
